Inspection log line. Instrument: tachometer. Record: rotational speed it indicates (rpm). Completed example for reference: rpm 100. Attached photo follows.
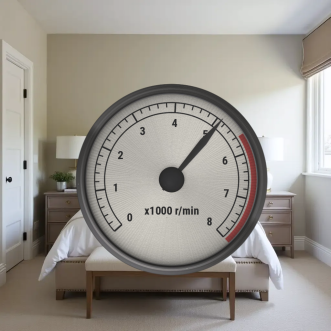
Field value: rpm 5100
